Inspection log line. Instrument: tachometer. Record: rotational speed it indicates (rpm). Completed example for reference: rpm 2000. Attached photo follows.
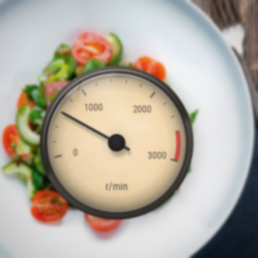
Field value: rpm 600
